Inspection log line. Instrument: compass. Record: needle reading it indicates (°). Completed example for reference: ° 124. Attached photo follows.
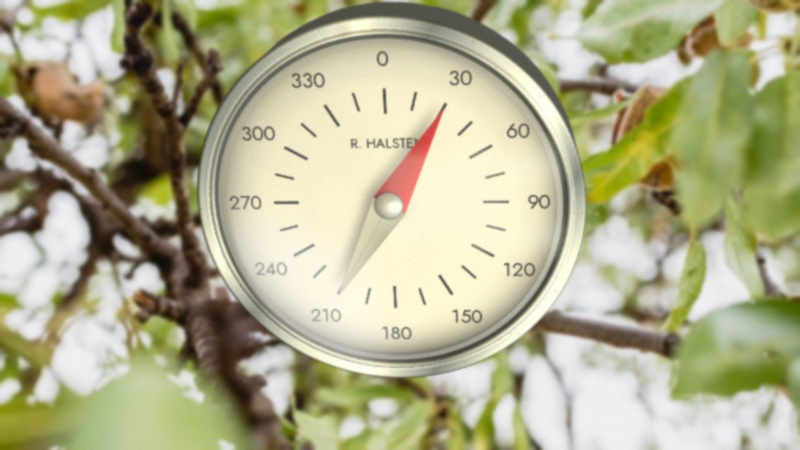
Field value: ° 30
